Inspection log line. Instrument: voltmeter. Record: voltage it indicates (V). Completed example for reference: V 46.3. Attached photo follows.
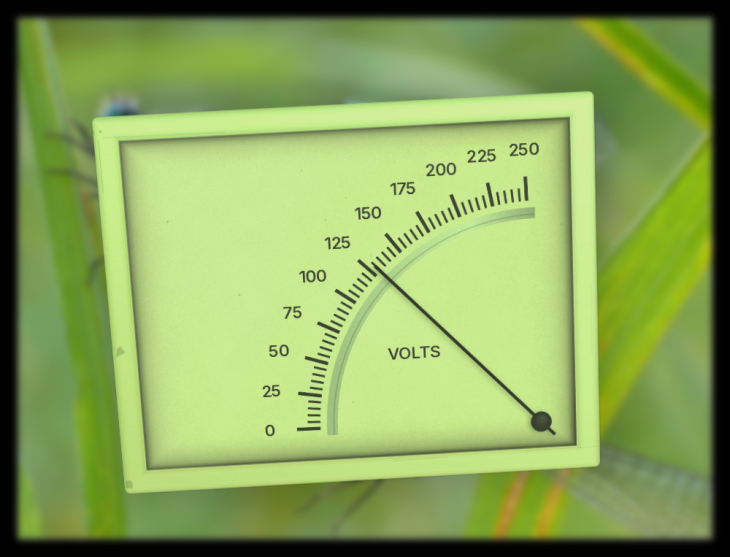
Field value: V 130
